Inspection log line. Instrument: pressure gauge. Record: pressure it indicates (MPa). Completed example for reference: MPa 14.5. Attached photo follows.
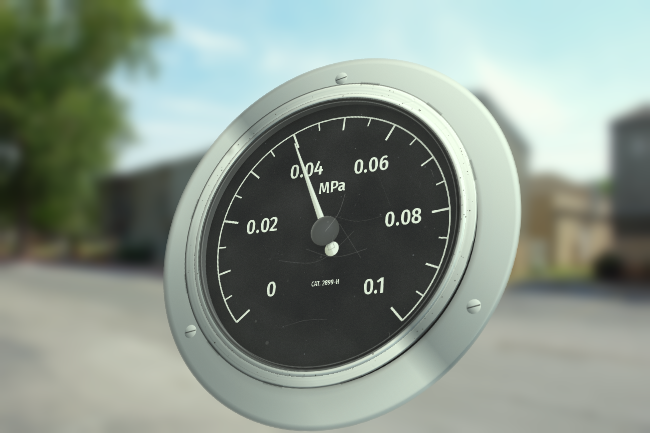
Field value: MPa 0.04
